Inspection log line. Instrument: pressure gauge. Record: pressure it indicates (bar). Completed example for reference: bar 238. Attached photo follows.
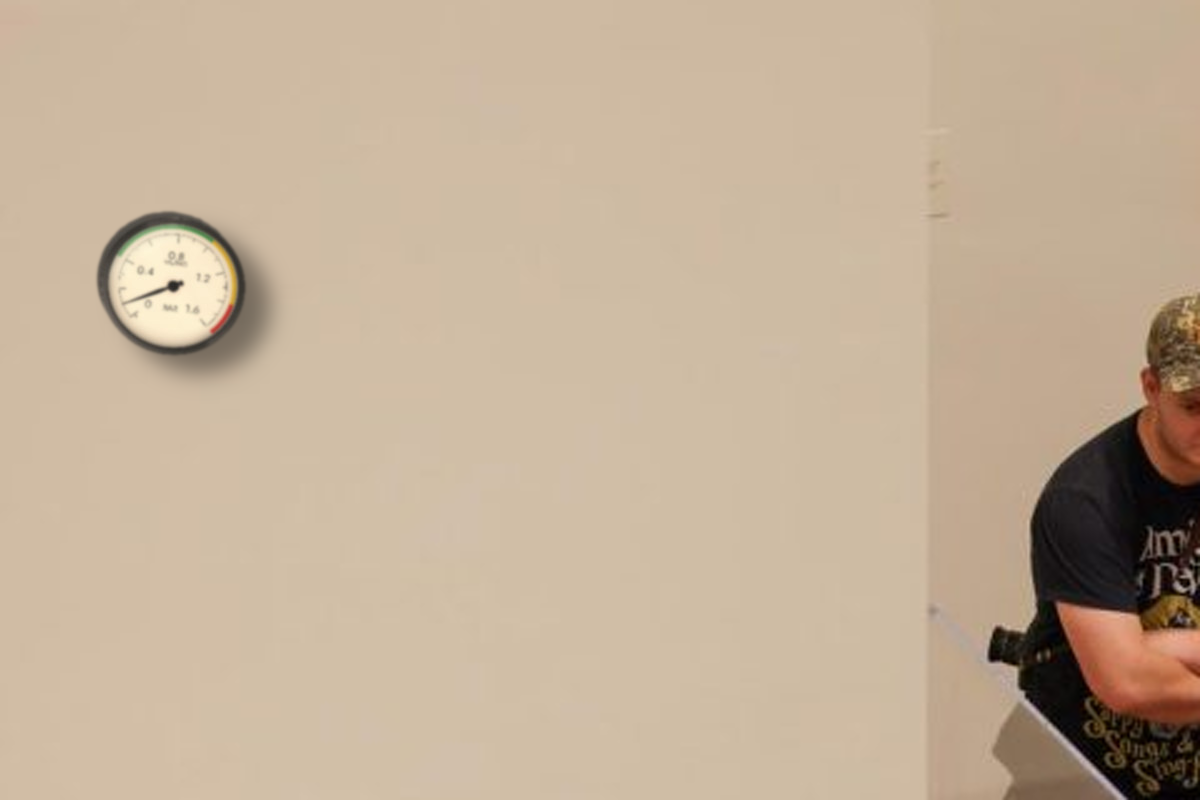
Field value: bar 0.1
